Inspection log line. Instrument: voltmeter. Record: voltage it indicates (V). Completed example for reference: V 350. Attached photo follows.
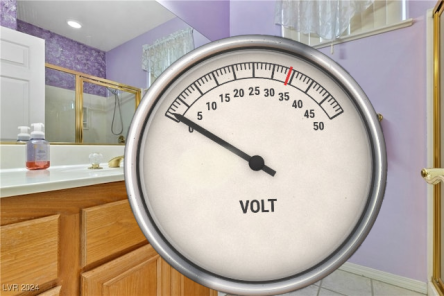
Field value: V 1
